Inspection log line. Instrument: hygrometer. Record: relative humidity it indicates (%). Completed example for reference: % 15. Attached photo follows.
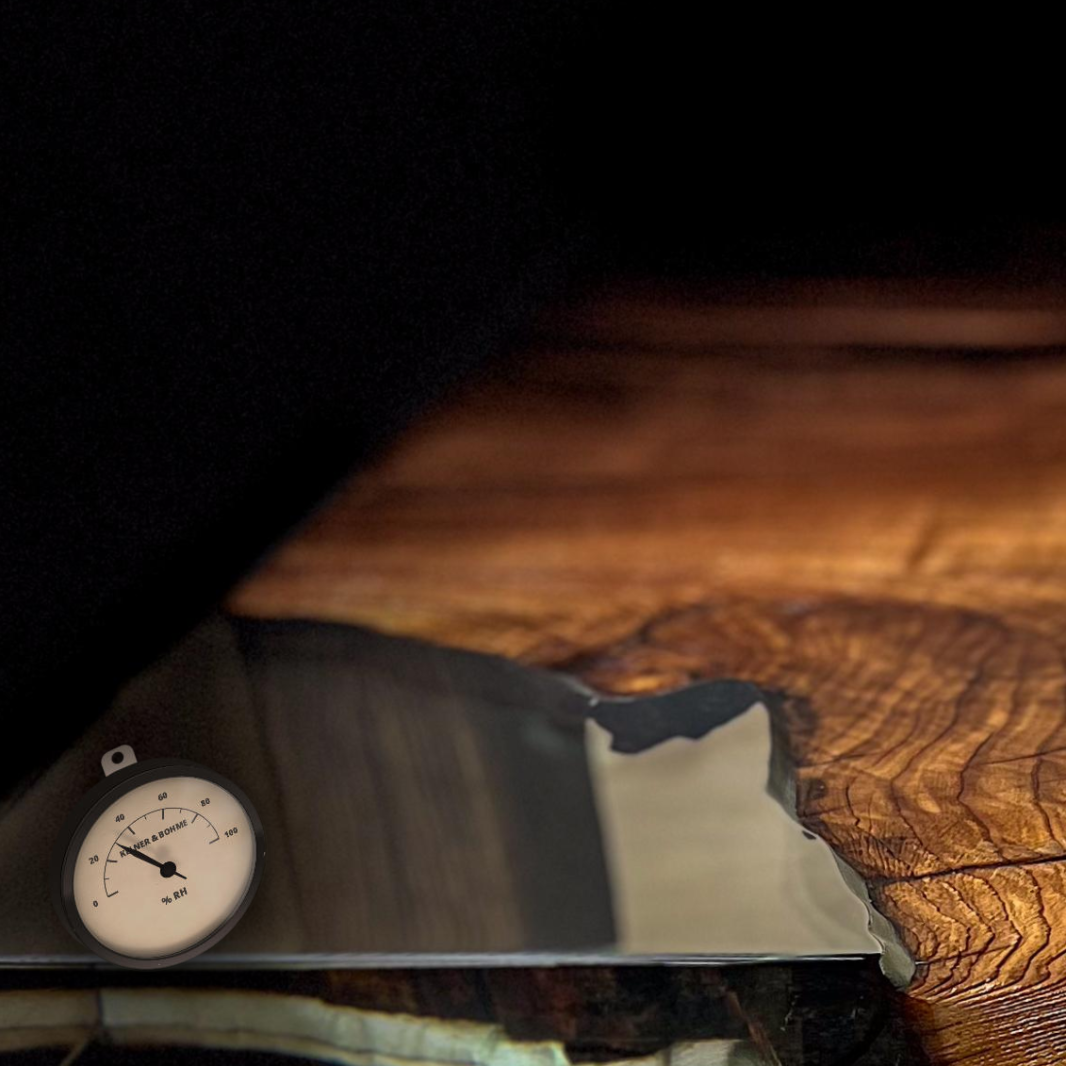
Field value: % 30
